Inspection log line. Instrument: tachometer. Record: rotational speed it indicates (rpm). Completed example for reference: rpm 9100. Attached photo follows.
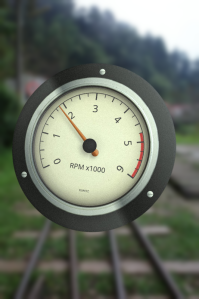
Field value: rpm 1875
